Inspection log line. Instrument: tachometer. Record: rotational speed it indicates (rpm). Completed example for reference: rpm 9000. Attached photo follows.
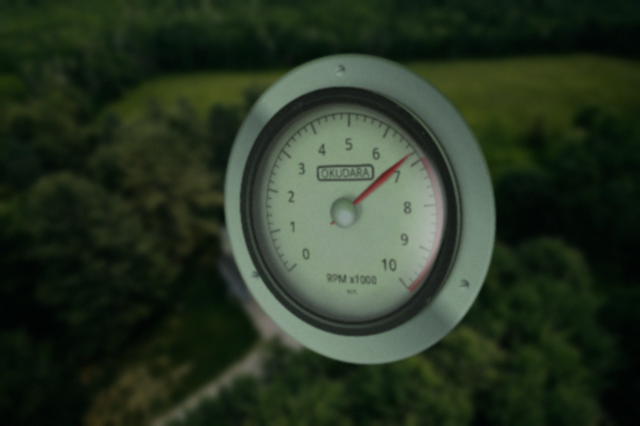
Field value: rpm 6800
